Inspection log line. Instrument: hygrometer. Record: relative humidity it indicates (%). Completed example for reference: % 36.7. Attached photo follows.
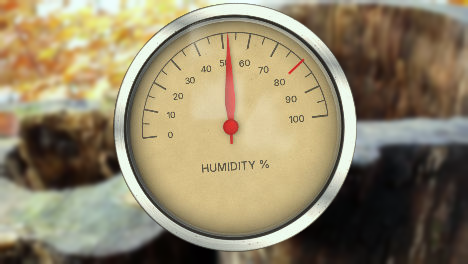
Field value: % 52.5
